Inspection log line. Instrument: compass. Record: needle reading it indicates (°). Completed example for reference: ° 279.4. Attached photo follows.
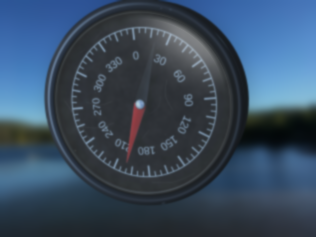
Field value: ° 200
